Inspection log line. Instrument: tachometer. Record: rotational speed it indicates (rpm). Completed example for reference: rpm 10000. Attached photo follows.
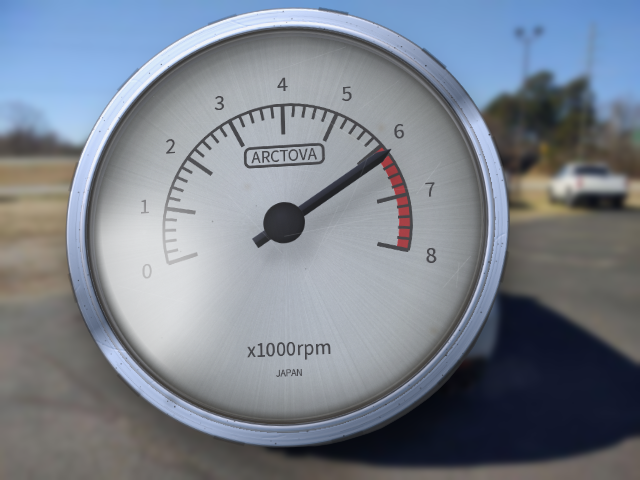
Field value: rpm 6200
